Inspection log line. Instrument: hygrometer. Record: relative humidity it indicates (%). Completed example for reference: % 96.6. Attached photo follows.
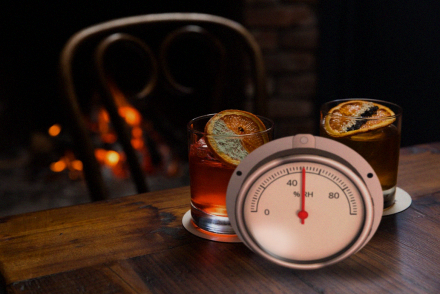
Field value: % 50
